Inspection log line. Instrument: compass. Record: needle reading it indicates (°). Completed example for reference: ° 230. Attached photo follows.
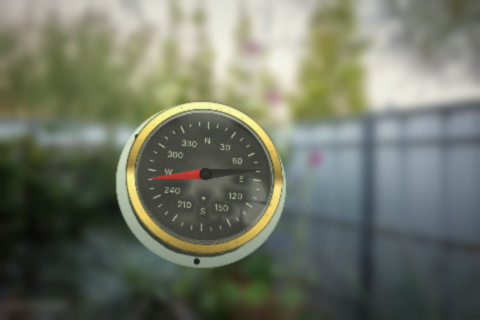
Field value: ° 260
